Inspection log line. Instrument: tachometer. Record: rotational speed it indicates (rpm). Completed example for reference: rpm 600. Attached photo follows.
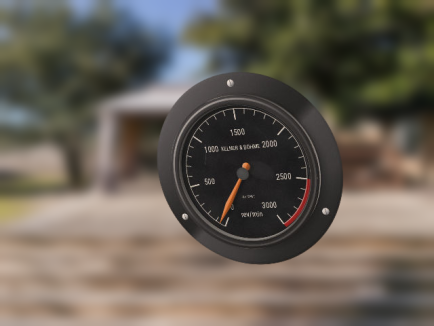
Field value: rpm 50
